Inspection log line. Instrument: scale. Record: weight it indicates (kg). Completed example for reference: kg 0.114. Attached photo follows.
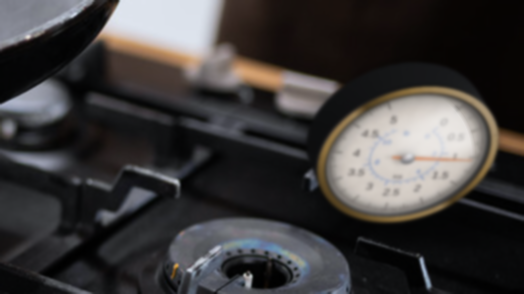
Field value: kg 1
